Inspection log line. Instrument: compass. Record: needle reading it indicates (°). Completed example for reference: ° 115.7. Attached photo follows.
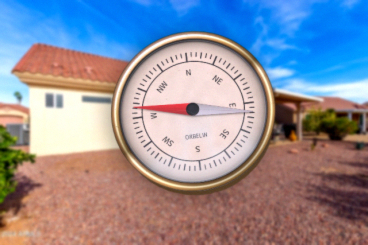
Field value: ° 280
